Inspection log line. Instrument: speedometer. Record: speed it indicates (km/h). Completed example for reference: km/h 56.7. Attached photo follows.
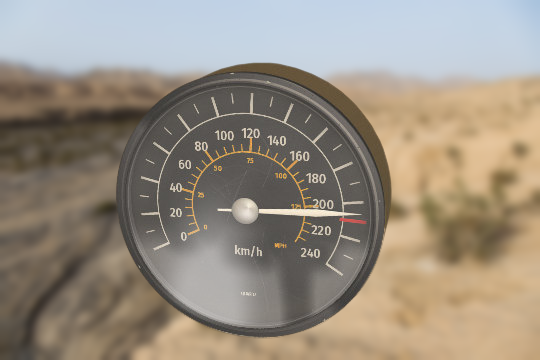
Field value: km/h 205
